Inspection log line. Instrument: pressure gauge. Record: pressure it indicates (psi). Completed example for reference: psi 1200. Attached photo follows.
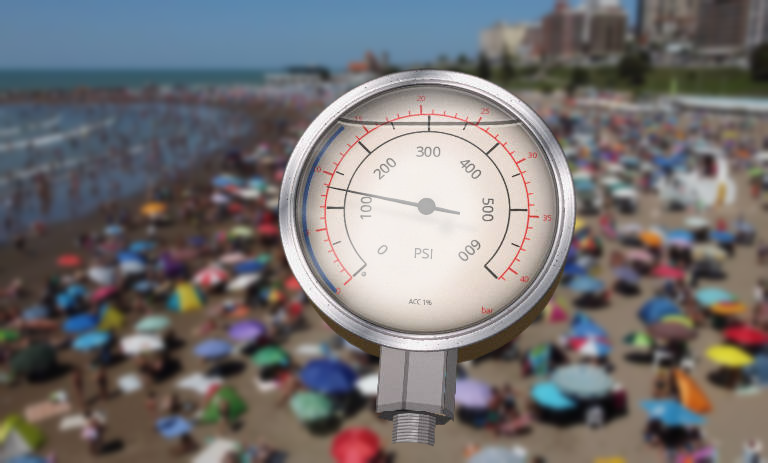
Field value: psi 125
